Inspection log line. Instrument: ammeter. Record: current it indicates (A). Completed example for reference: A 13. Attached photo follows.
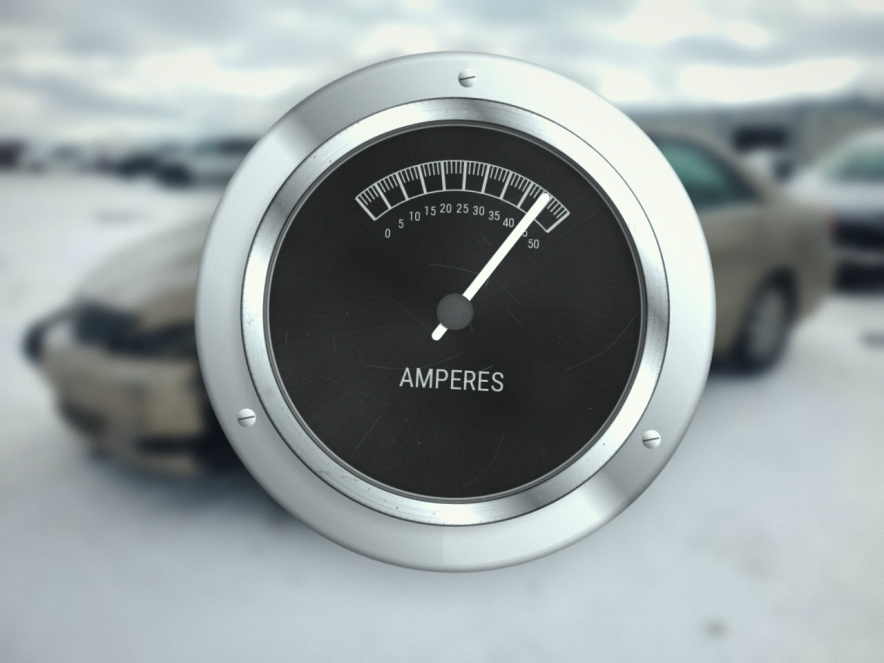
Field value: A 44
